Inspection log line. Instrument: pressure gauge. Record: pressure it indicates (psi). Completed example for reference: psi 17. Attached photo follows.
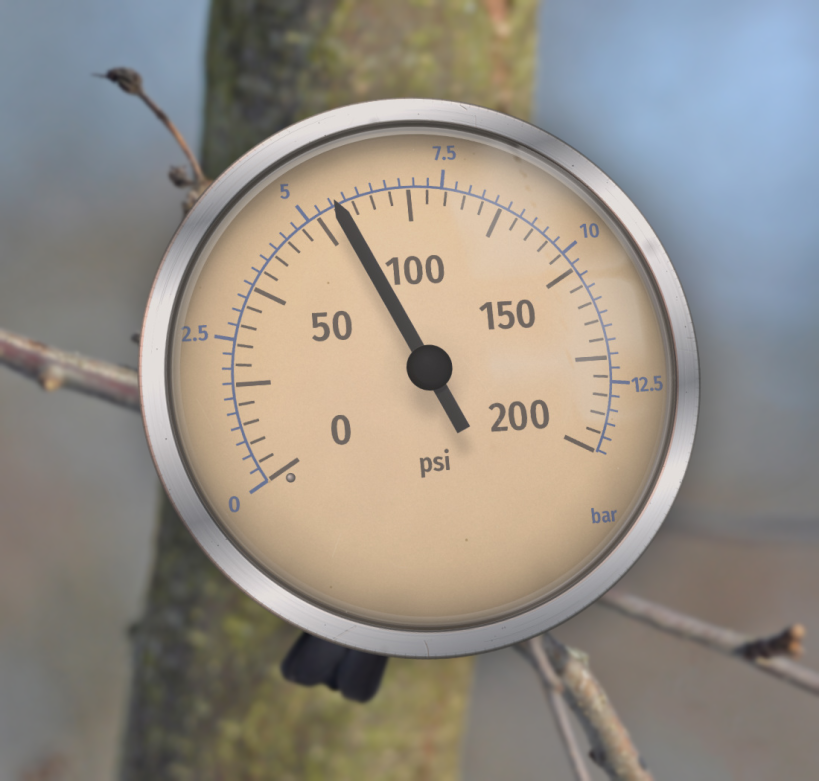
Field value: psi 80
